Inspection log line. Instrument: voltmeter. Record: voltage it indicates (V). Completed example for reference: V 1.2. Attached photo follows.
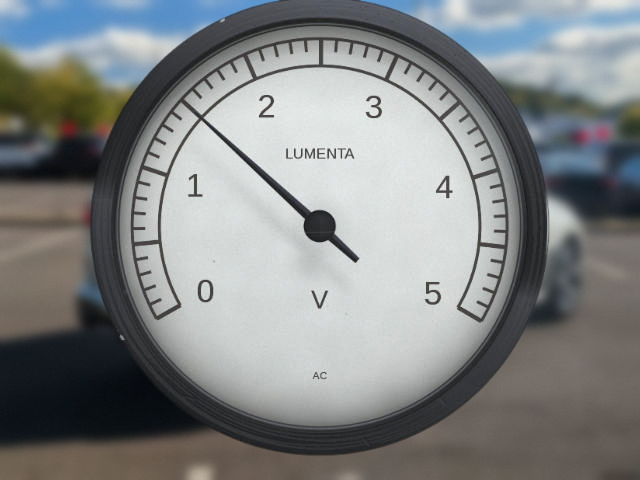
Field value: V 1.5
